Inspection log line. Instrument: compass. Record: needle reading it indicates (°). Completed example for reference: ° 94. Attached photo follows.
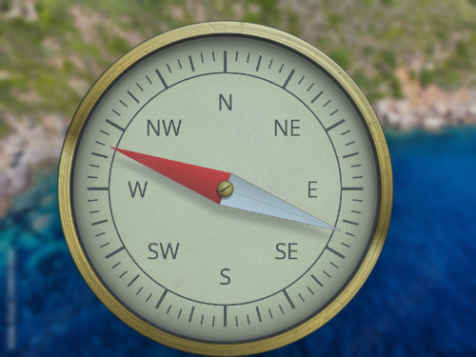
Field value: ° 290
